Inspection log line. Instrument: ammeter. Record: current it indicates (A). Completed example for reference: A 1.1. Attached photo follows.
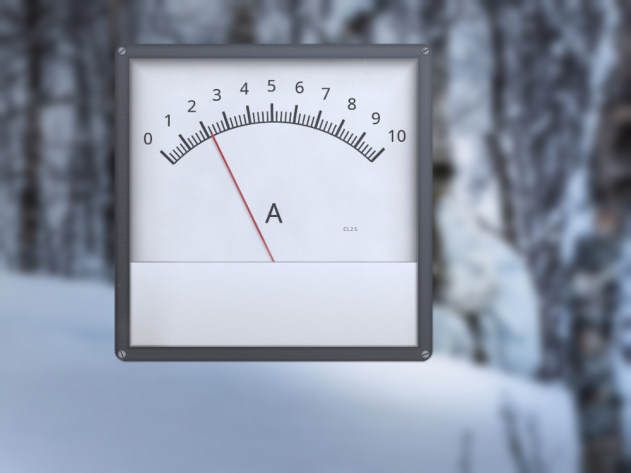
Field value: A 2.2
